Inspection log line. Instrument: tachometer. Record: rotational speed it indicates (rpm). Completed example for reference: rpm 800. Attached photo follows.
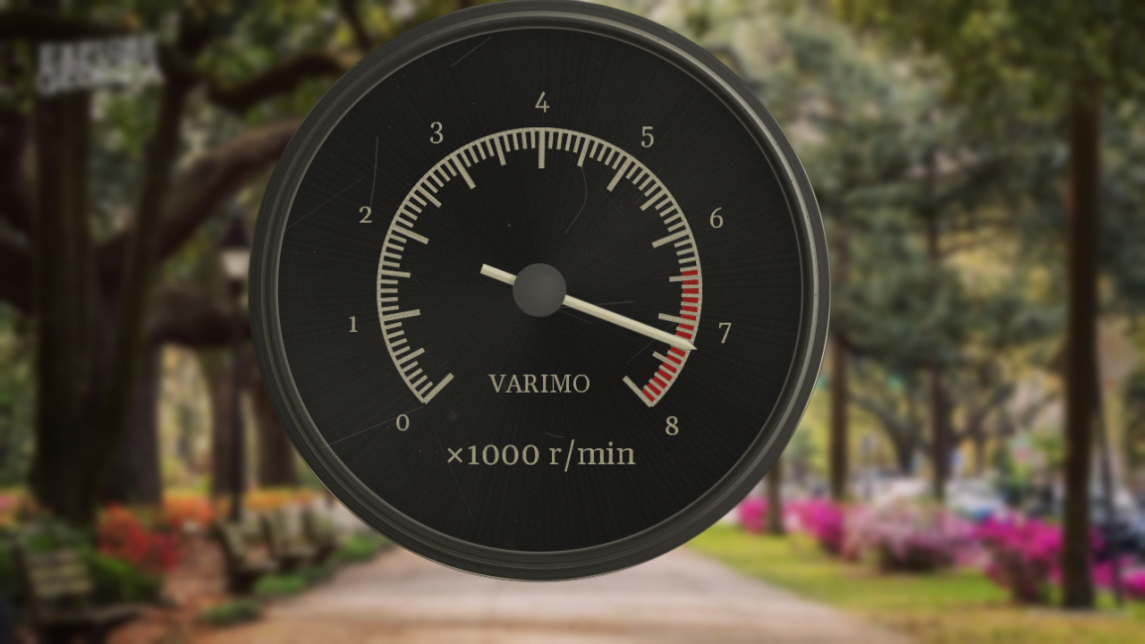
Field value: rpm 7250
